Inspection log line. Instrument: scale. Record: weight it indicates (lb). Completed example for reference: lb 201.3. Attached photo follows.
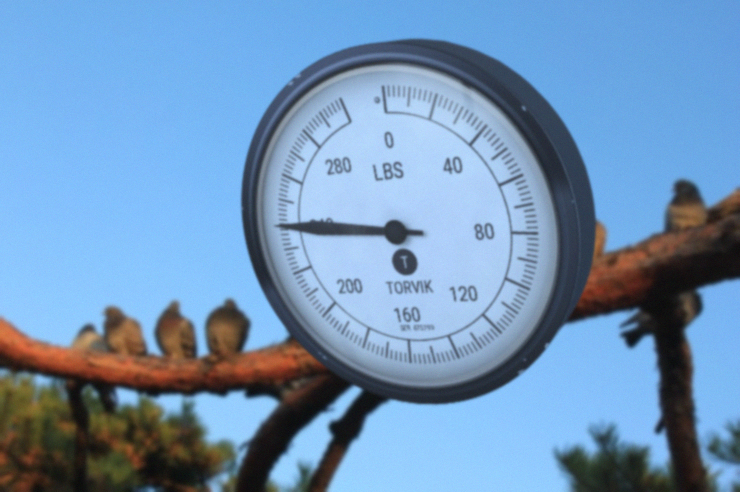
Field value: lb 240
